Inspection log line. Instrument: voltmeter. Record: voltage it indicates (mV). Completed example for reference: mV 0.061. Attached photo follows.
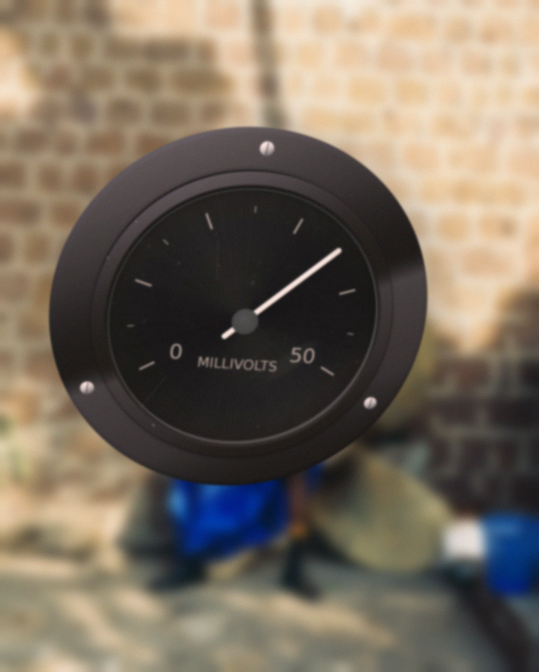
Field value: mV 35
